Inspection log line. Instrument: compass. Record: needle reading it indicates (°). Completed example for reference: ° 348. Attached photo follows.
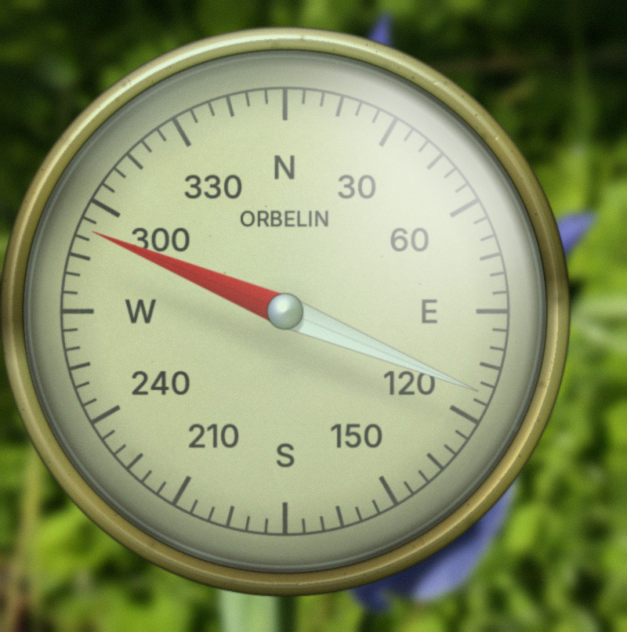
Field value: ° 292.5
